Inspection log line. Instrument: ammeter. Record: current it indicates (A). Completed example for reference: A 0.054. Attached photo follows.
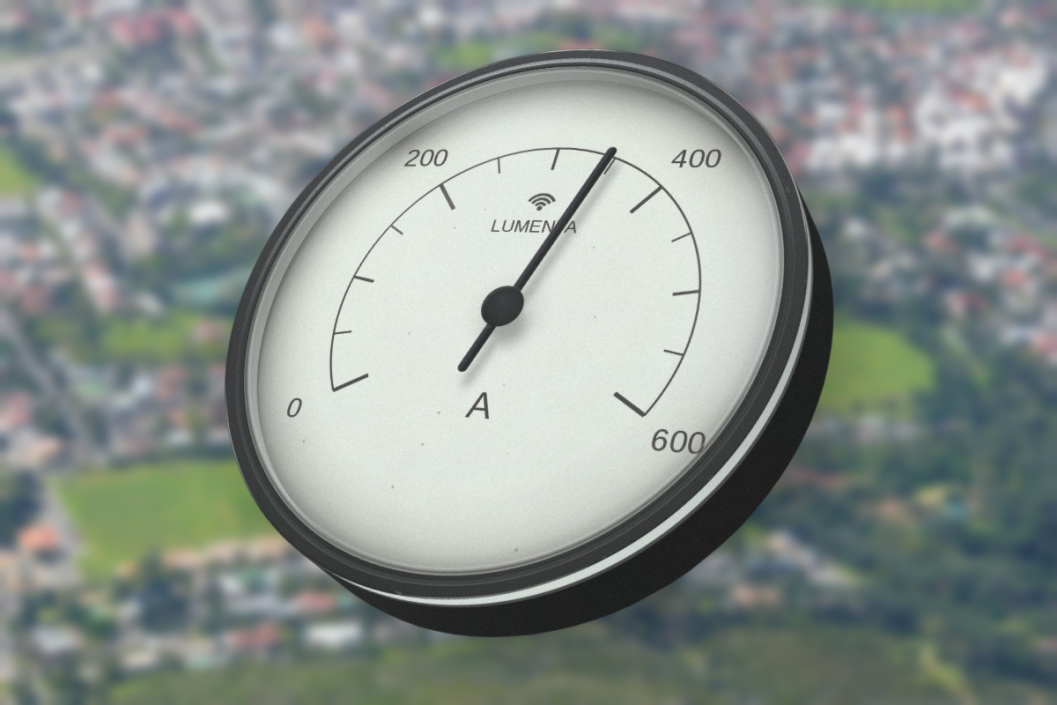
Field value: A 350
